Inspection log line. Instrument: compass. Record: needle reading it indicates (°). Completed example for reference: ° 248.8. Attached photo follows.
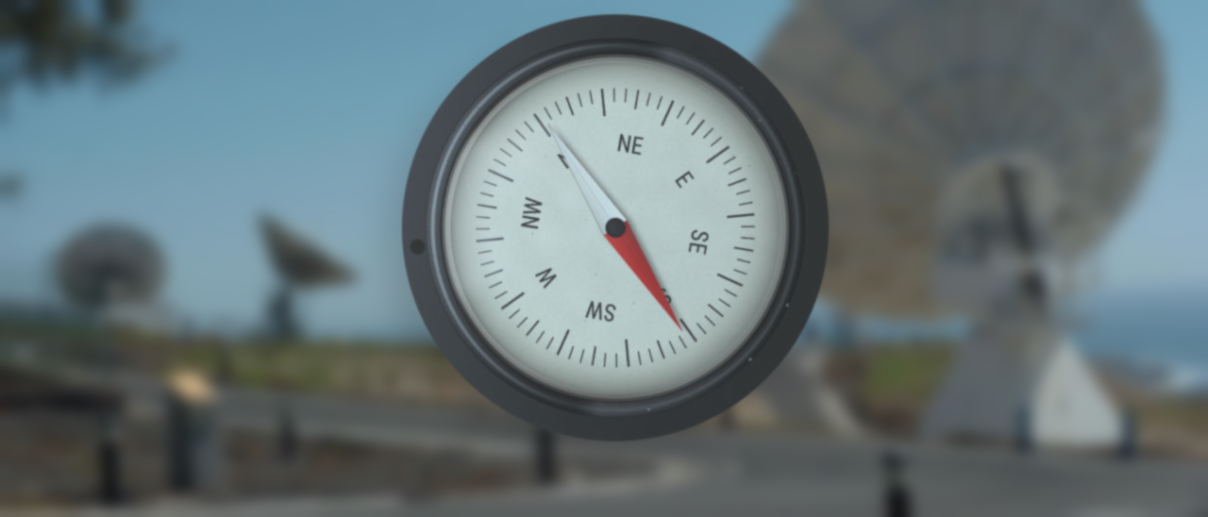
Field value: ° 182.5
